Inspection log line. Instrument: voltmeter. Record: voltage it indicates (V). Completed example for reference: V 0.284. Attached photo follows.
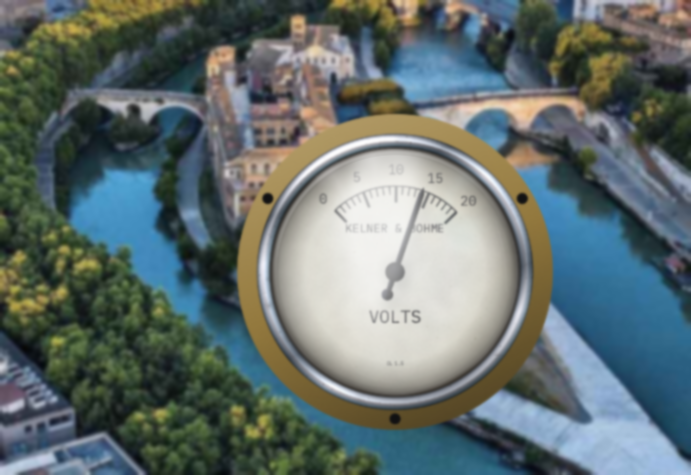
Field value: V 14
